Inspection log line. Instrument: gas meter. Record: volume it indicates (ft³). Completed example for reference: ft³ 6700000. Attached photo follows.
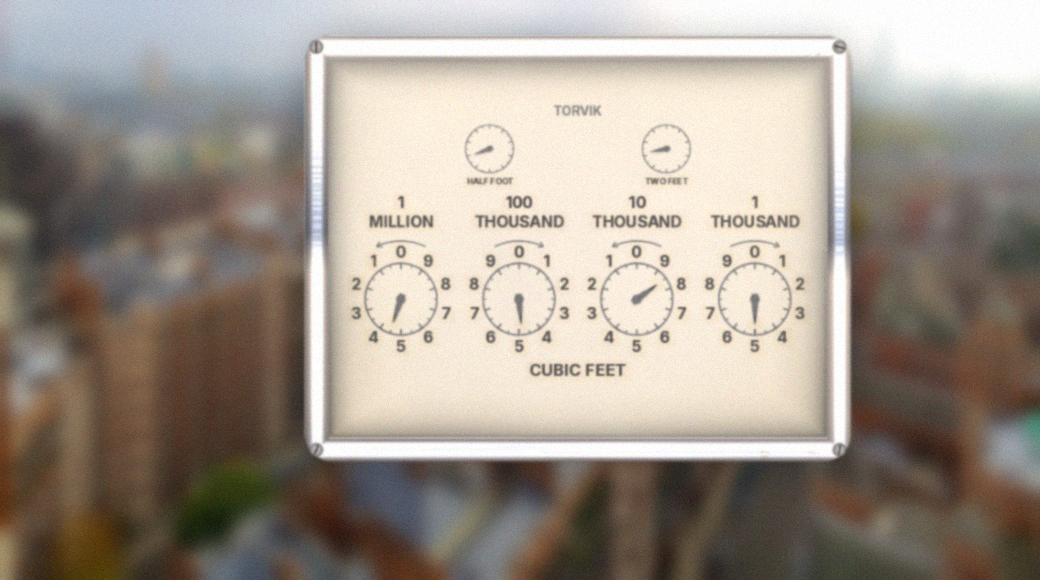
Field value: ft³ 448500
